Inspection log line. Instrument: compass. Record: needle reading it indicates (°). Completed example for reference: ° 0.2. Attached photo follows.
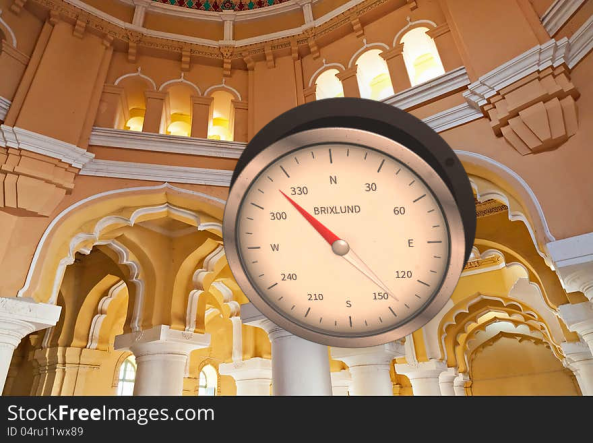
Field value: ° 320
